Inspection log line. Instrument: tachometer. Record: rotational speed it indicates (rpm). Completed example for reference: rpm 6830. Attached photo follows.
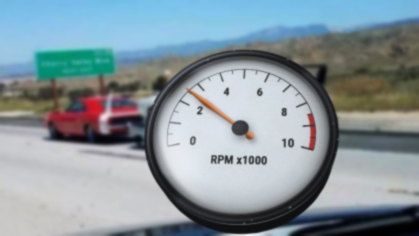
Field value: rpm 2500
